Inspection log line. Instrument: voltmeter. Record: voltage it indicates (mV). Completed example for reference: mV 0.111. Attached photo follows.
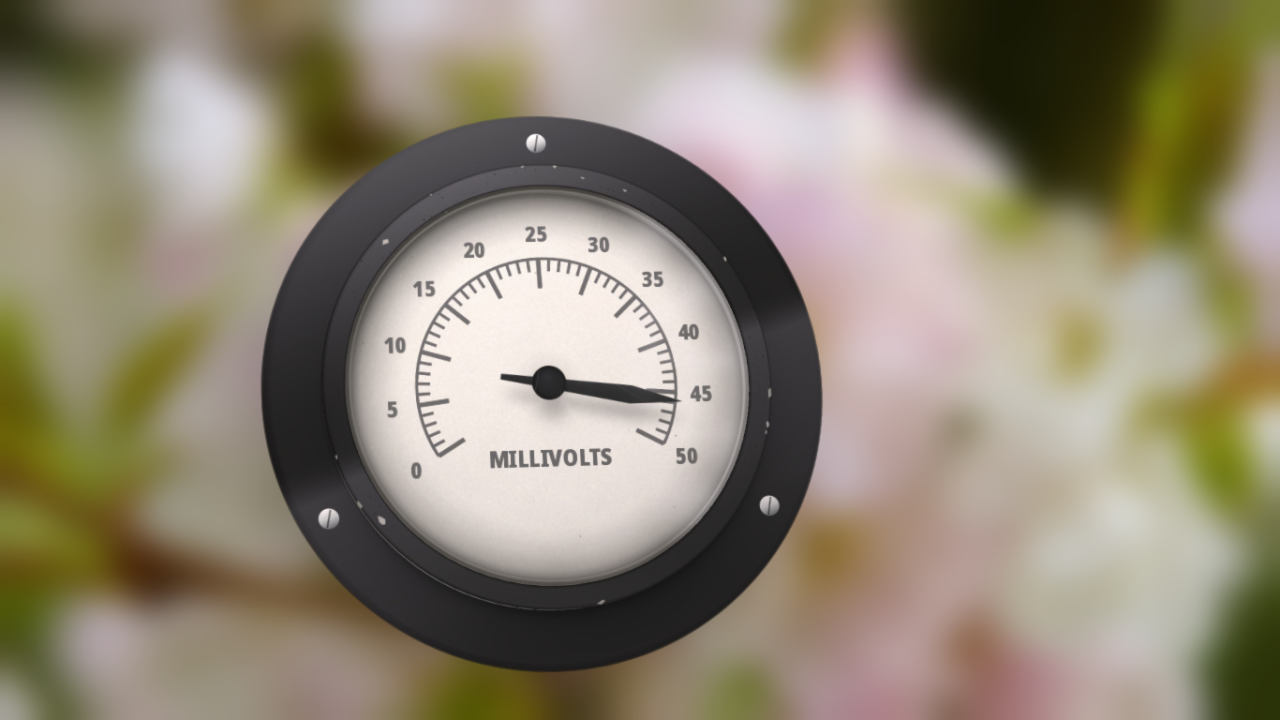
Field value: mV 46
